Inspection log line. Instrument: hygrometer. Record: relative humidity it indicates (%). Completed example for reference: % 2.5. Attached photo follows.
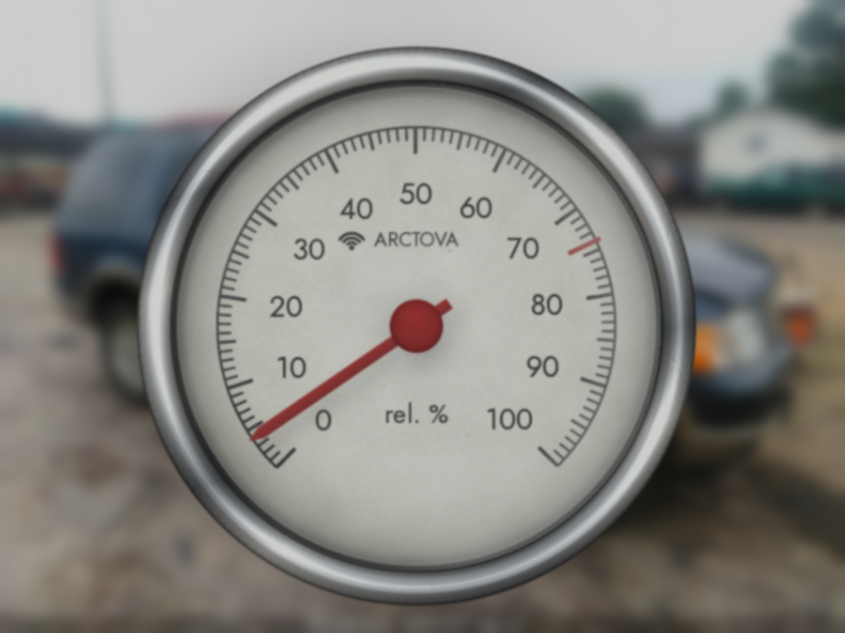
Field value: % 4
